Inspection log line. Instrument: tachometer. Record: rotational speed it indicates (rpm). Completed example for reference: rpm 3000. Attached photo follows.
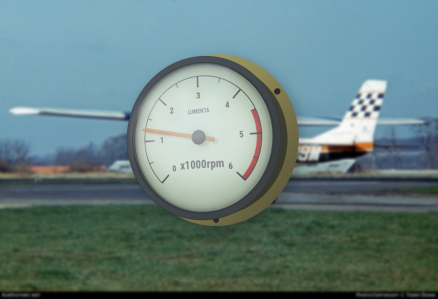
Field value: rpm 1250
